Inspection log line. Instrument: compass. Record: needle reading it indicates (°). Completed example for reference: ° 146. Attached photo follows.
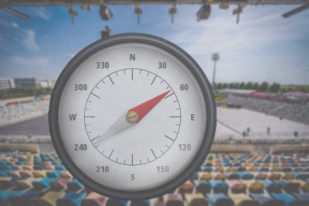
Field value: ° 55
